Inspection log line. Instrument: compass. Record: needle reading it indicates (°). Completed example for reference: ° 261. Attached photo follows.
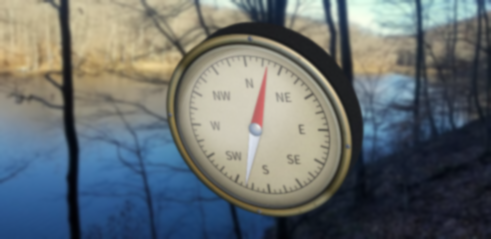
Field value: ° 20
